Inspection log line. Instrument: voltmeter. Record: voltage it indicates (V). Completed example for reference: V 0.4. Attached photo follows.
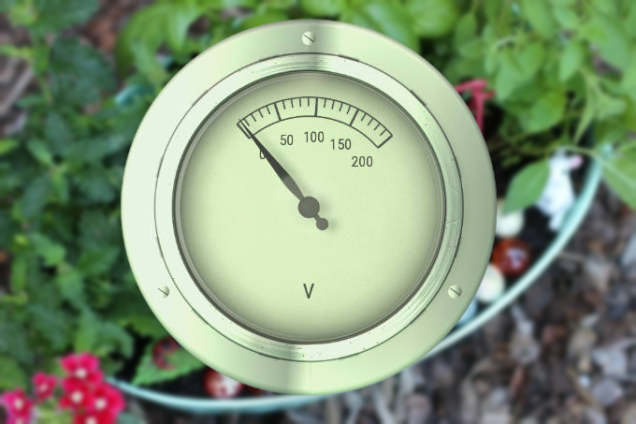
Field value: V 5
